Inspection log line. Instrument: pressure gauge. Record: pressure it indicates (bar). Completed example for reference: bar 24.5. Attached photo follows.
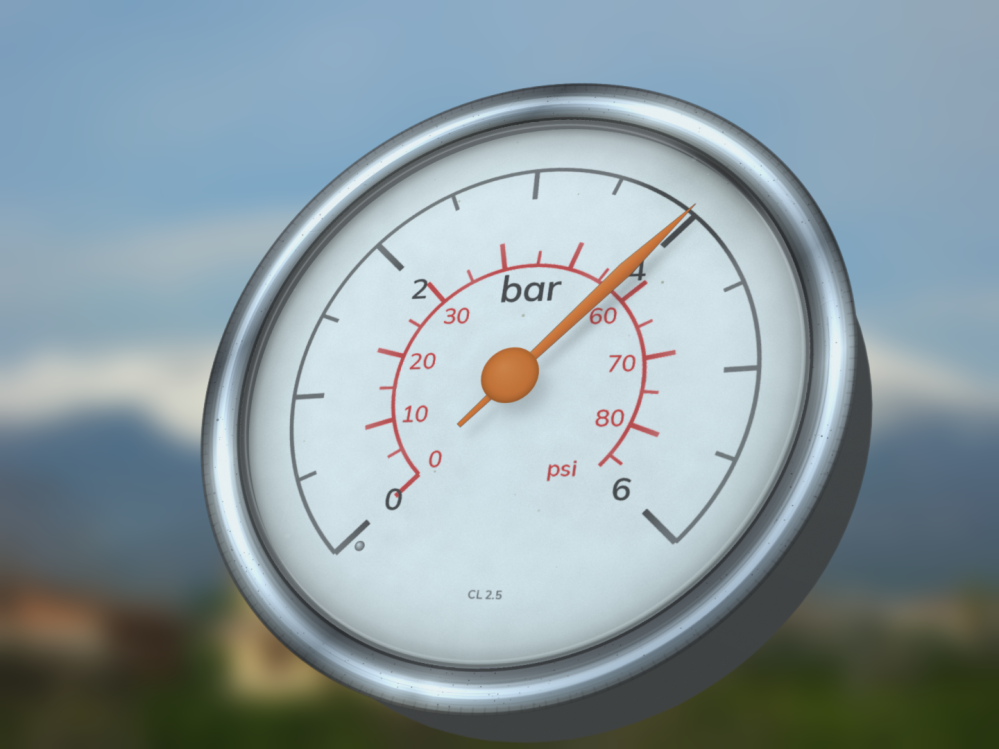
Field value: bar 4
